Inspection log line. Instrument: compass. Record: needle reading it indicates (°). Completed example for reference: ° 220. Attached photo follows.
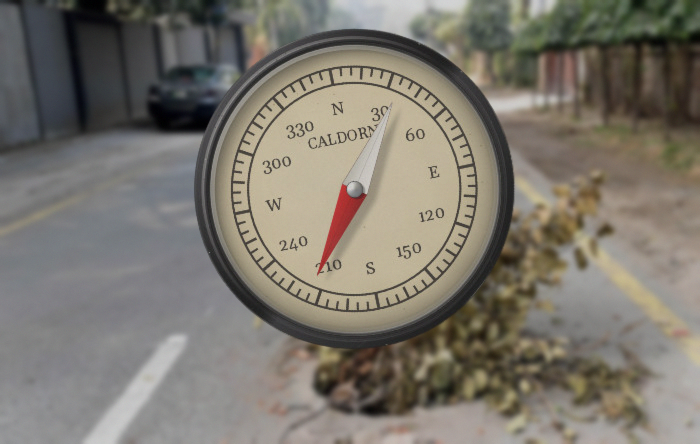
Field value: ° 215
